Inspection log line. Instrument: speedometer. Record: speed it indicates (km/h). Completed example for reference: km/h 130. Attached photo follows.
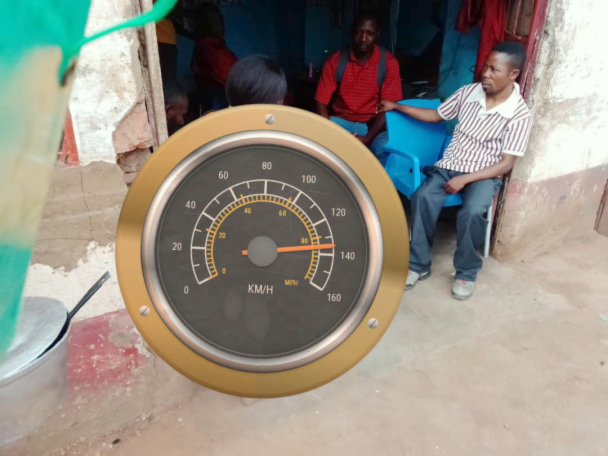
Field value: km/h 135
